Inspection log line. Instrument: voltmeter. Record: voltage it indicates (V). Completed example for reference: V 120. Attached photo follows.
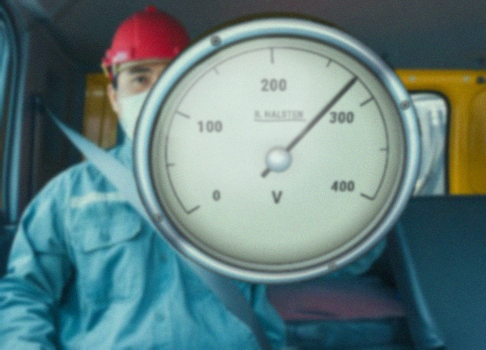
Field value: V 275
